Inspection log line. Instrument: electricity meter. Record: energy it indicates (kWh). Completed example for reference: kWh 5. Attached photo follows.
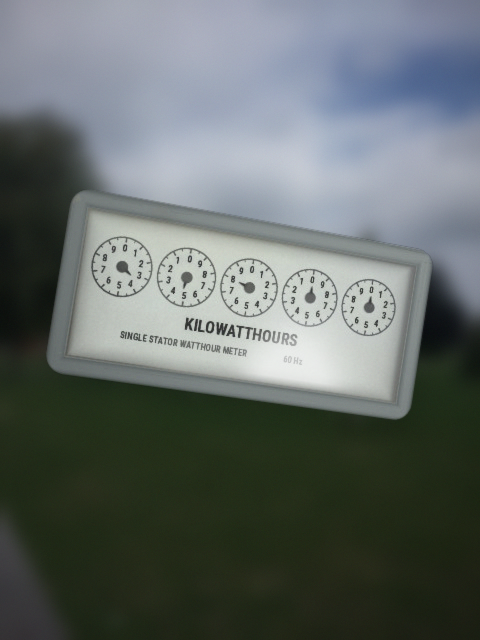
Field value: kWh 34800
